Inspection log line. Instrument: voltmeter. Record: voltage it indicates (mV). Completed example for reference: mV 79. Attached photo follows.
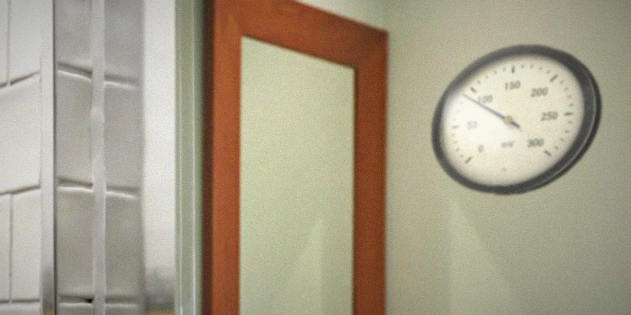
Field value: mV 90
